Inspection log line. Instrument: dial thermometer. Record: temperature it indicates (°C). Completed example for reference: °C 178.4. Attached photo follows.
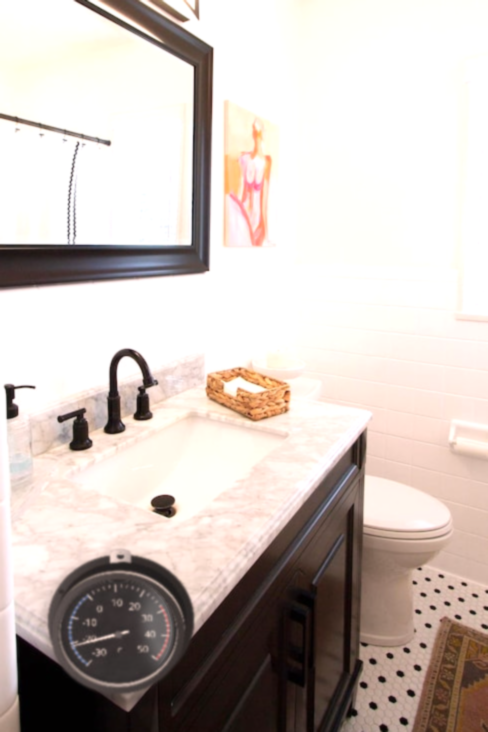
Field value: °C -20
